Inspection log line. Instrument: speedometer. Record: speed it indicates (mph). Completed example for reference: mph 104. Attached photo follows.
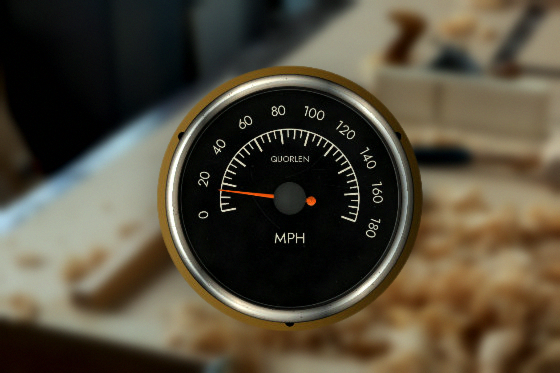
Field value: mph 15
